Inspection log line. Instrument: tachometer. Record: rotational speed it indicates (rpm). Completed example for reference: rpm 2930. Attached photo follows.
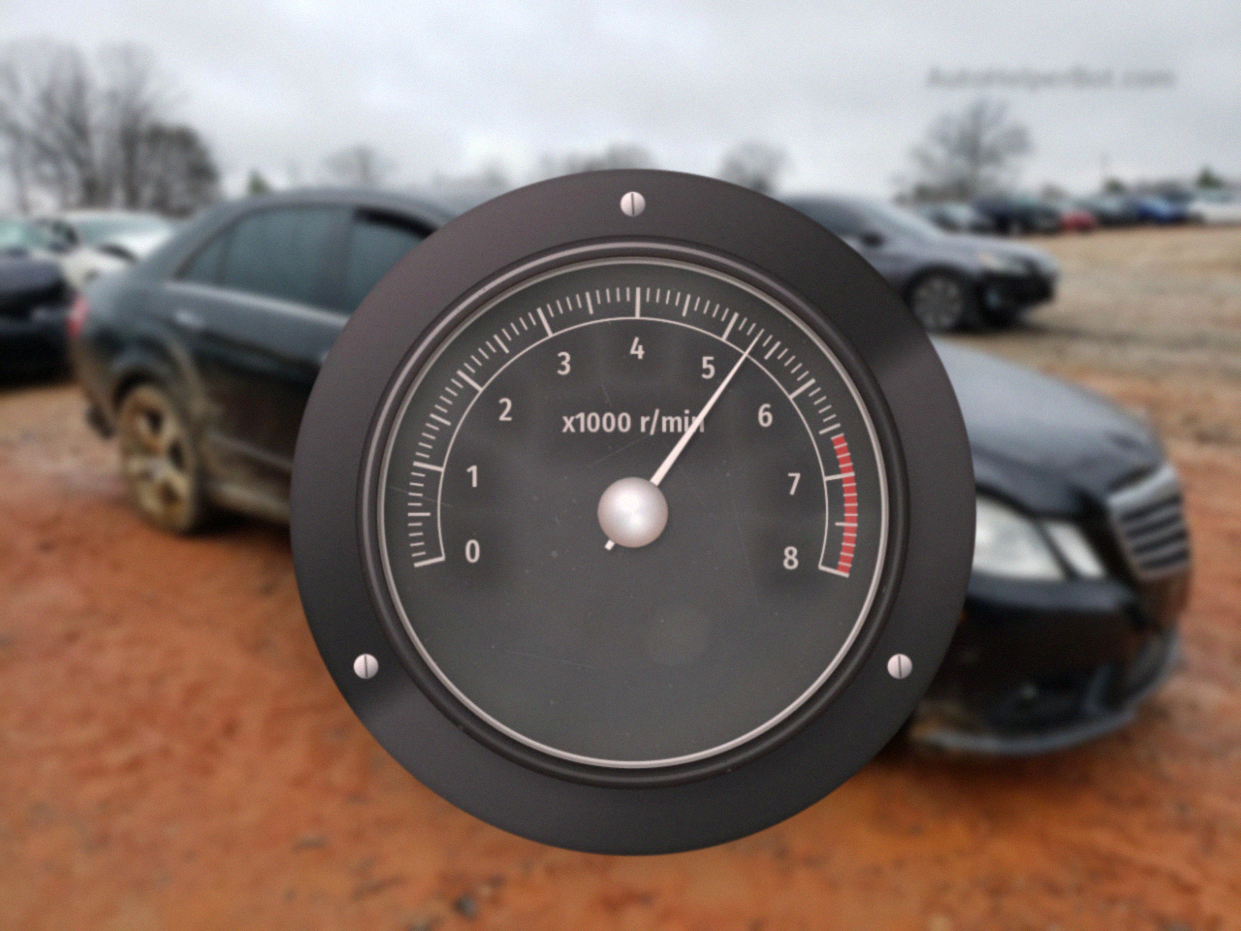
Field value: rpm 5300
